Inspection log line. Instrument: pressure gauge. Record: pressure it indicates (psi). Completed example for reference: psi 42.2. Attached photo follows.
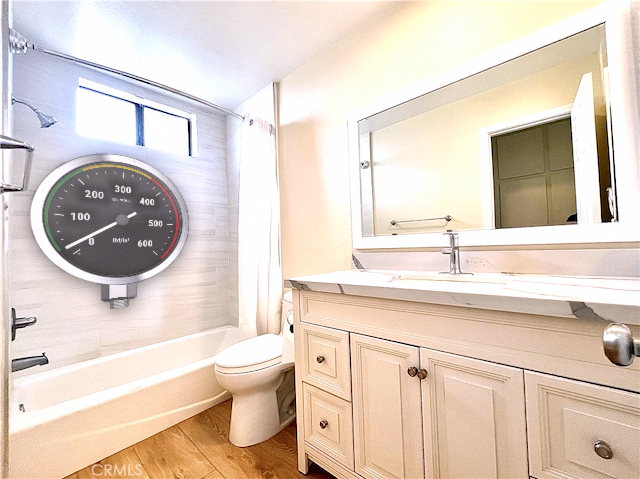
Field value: psi 20
